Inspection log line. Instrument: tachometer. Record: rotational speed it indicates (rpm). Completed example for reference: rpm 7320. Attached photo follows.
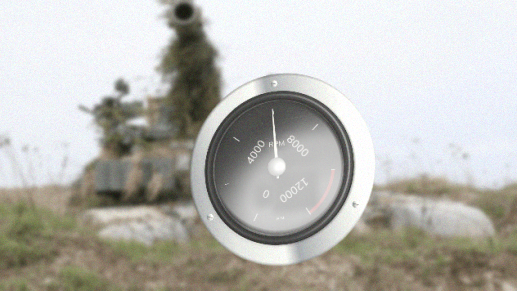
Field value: rpm 6000
